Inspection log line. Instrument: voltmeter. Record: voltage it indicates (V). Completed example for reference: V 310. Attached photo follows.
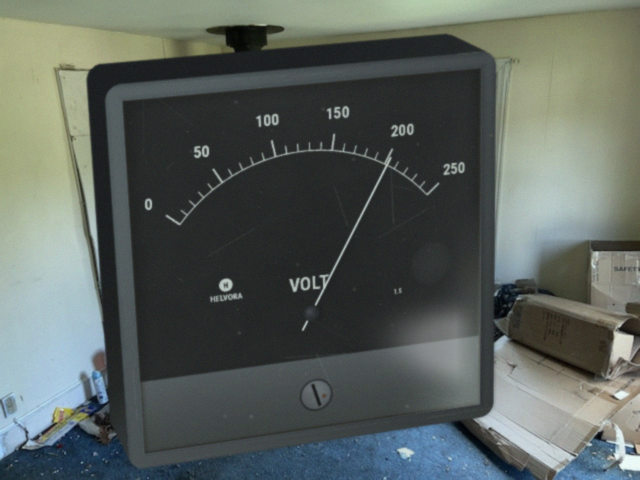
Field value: V 200
